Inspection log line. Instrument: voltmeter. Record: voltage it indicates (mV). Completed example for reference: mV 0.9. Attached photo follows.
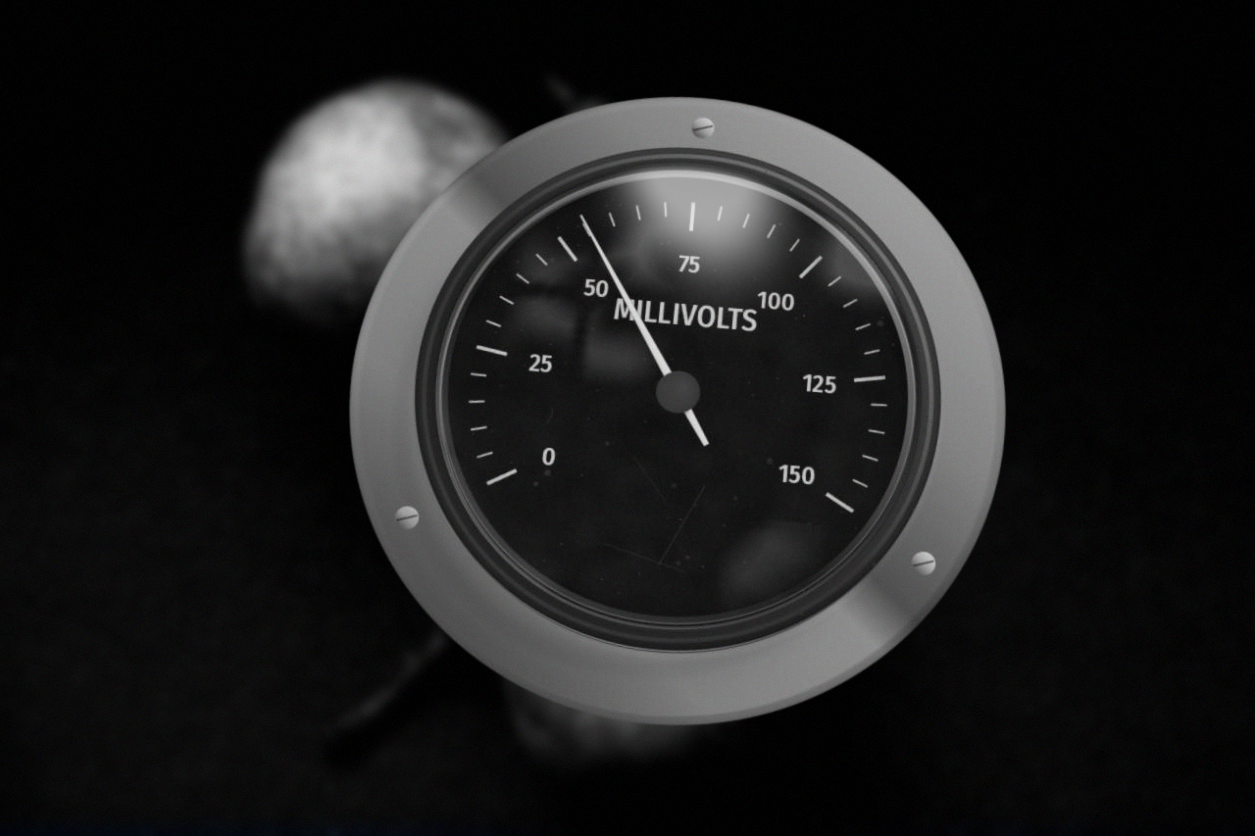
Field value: mV 55
